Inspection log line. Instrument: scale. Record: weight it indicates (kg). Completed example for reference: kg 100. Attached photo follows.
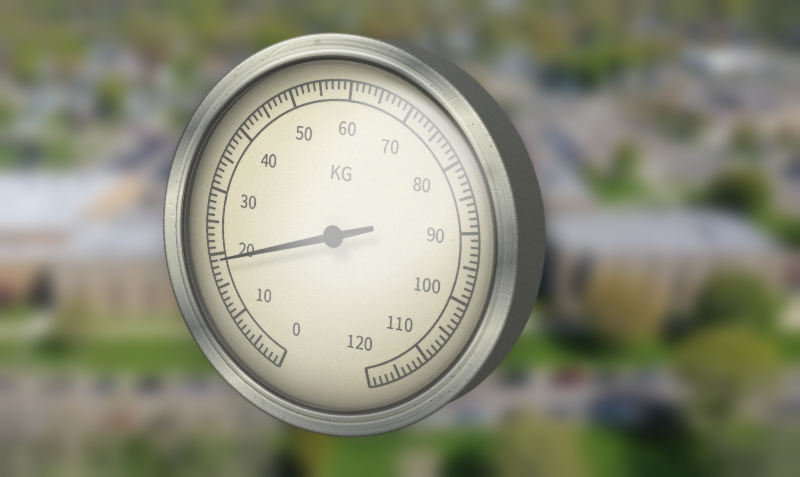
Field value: kg 19
